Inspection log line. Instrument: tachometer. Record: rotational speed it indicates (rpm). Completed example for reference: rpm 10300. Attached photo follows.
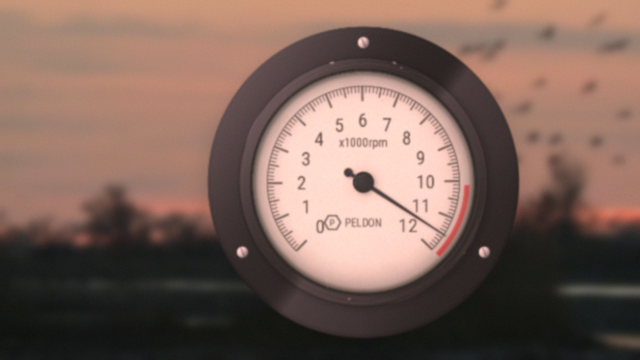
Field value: rpm 11500
